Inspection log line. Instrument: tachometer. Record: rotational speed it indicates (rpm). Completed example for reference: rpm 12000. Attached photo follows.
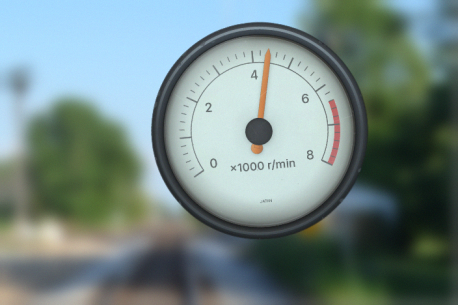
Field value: rpm 4400
